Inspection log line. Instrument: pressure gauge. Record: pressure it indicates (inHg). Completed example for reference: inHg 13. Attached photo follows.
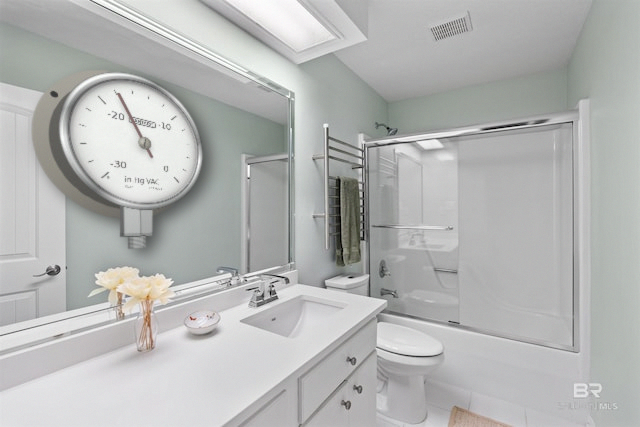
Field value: inHg -18
